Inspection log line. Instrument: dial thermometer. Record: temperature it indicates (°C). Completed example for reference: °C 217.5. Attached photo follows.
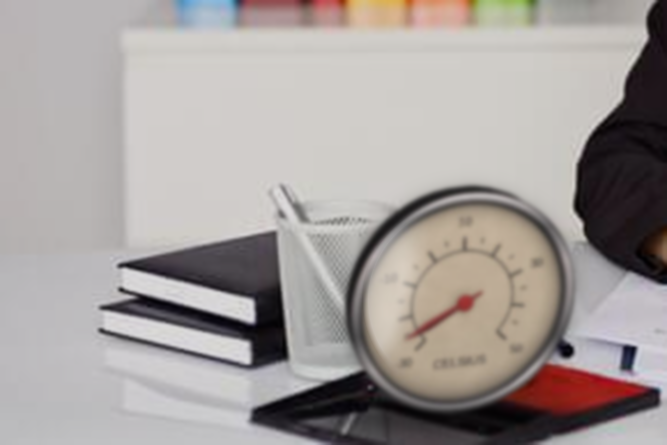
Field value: °C -25
